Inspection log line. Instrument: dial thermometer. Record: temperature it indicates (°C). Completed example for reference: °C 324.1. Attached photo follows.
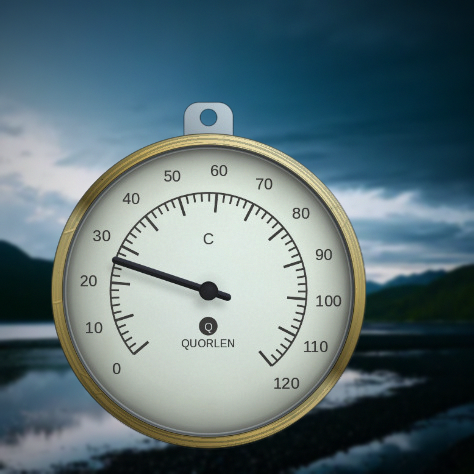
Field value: °C 26
